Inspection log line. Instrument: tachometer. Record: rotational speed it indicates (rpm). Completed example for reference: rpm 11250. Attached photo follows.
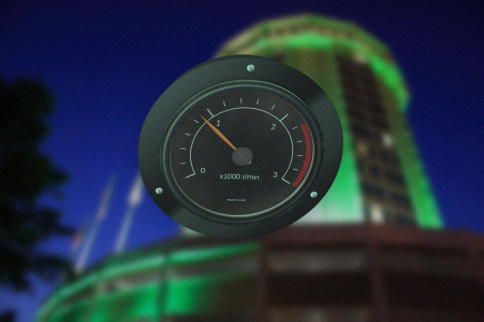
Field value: rpm 900
